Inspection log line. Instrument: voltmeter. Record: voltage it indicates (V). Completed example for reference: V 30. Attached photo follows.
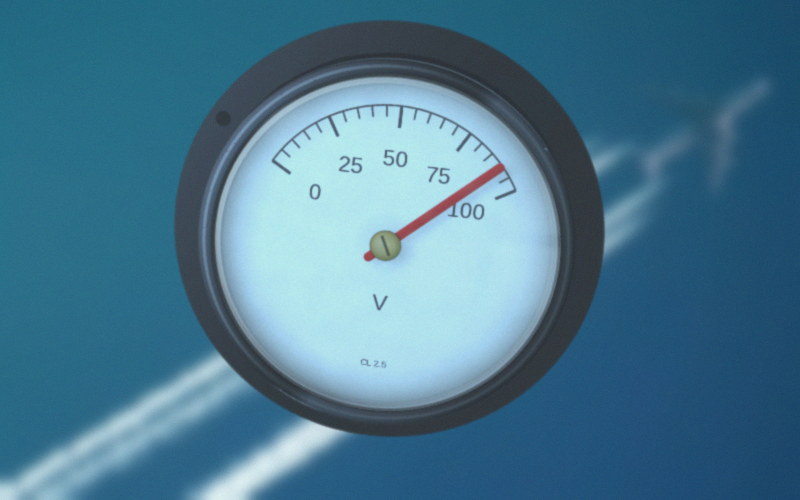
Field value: V 90
